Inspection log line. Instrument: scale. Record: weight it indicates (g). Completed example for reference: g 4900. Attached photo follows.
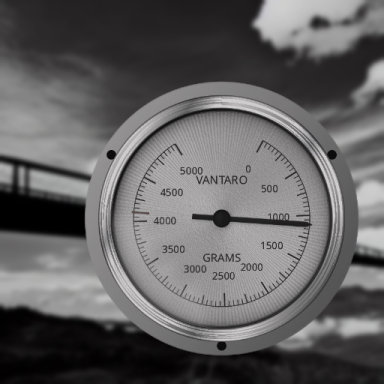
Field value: g 1100
